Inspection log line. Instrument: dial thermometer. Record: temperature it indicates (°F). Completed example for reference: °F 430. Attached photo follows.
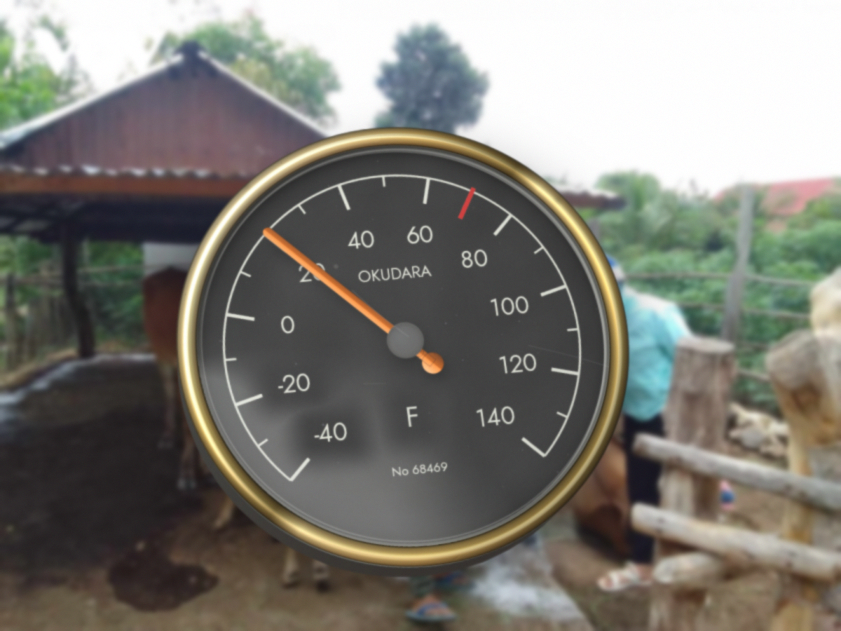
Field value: °F 20
